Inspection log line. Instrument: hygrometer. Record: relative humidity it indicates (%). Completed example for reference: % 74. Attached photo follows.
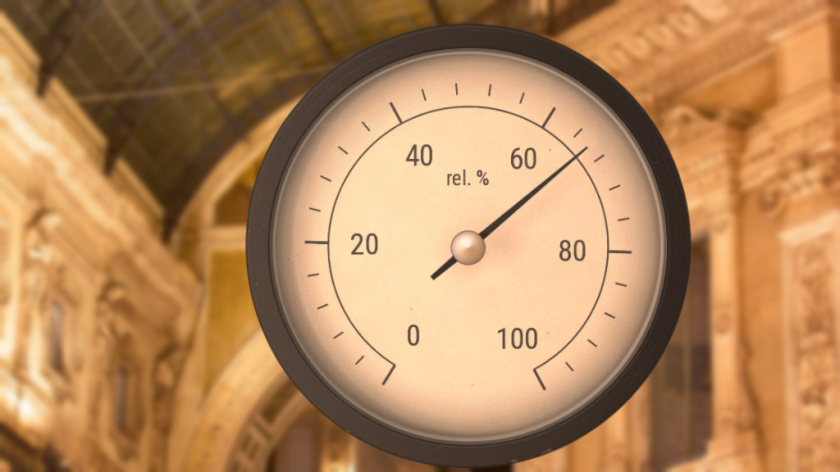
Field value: % 66
